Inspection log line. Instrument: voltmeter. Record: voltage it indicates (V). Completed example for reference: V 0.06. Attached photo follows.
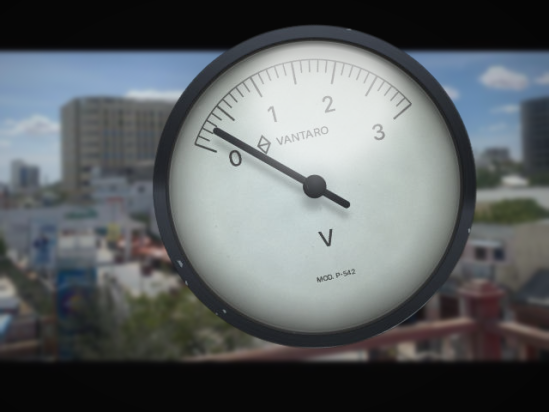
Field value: V 0.25
